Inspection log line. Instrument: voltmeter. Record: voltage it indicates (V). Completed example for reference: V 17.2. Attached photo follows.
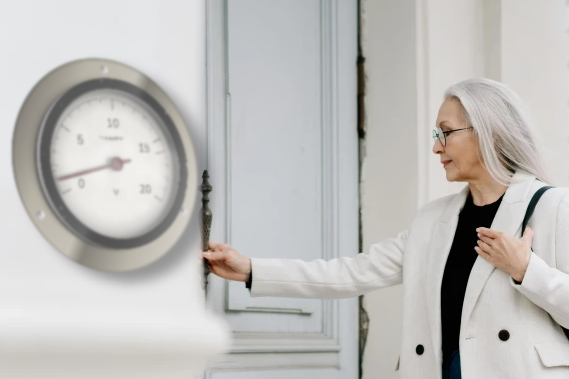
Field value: V 1
